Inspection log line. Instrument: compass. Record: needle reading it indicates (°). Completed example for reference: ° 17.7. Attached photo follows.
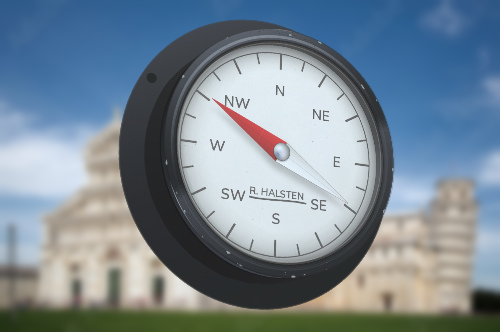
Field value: ° 300
